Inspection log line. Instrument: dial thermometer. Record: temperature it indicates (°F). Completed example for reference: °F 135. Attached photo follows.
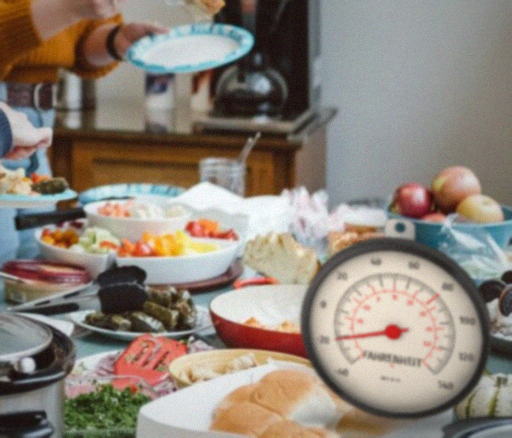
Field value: °F -20
